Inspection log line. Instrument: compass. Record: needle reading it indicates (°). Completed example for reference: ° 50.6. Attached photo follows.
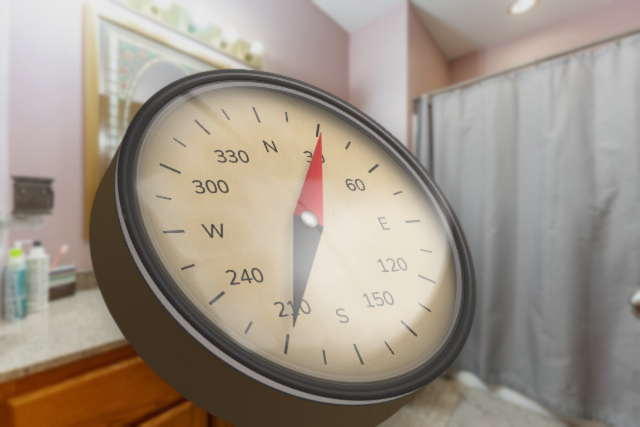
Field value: ° 30
